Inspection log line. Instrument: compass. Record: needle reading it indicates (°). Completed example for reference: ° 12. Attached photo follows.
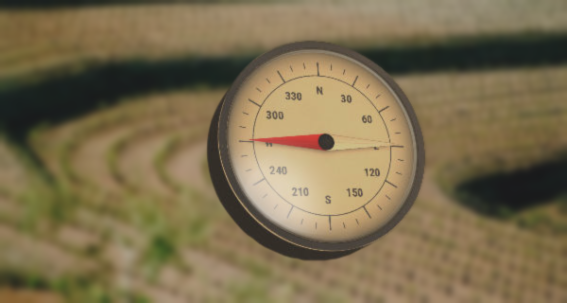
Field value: ° 270
